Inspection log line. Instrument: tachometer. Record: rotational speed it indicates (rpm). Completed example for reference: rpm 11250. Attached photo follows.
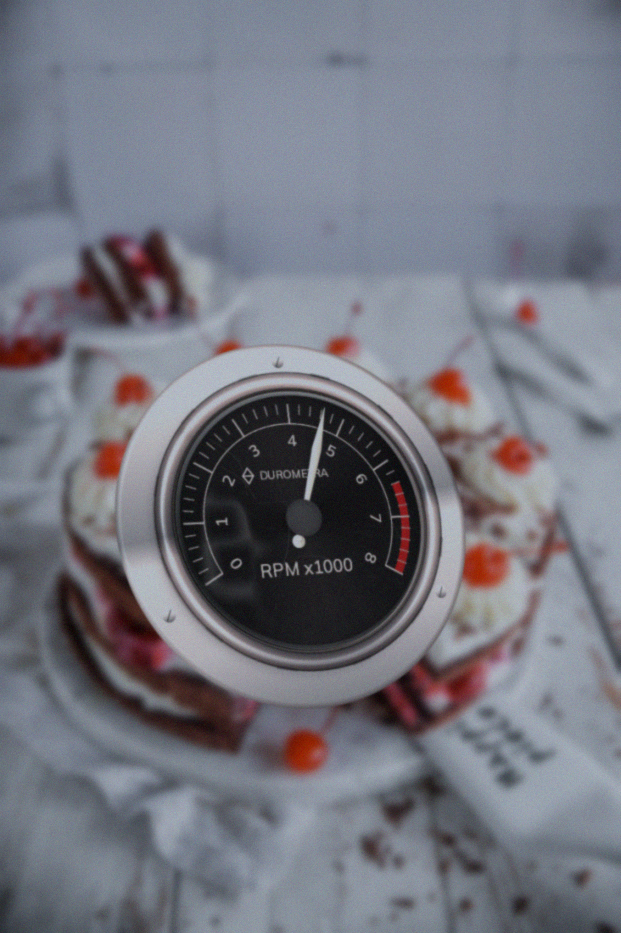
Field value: rpm 4600
